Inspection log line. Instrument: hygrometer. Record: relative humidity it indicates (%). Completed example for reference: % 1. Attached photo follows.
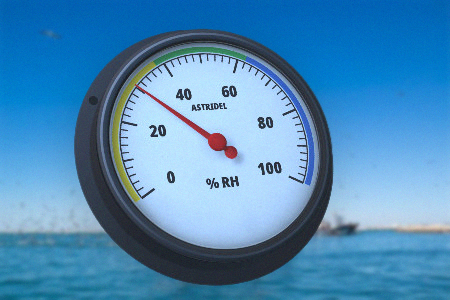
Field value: % 30
